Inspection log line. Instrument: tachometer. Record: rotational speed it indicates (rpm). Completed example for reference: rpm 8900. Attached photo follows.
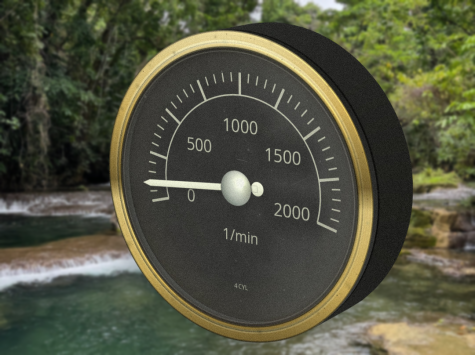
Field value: rpm 100
